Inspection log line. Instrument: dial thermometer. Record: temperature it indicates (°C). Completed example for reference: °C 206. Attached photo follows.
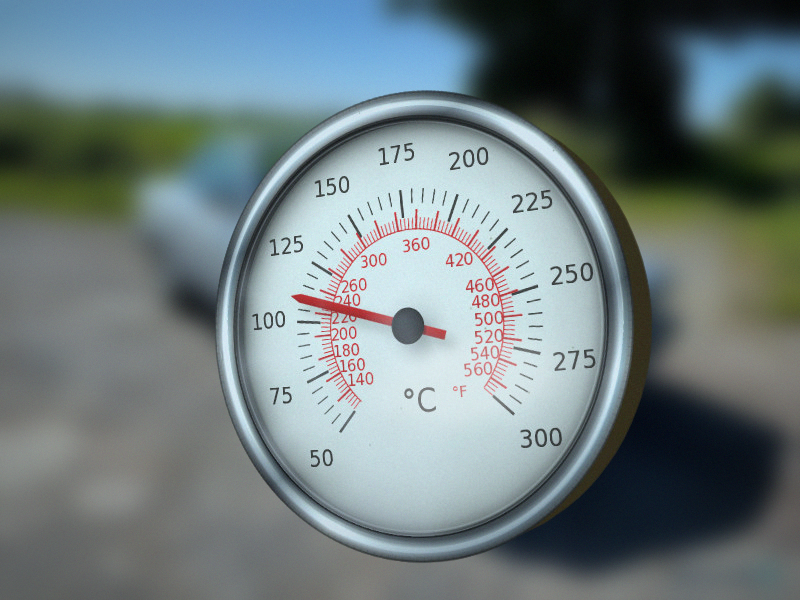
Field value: °C 110
